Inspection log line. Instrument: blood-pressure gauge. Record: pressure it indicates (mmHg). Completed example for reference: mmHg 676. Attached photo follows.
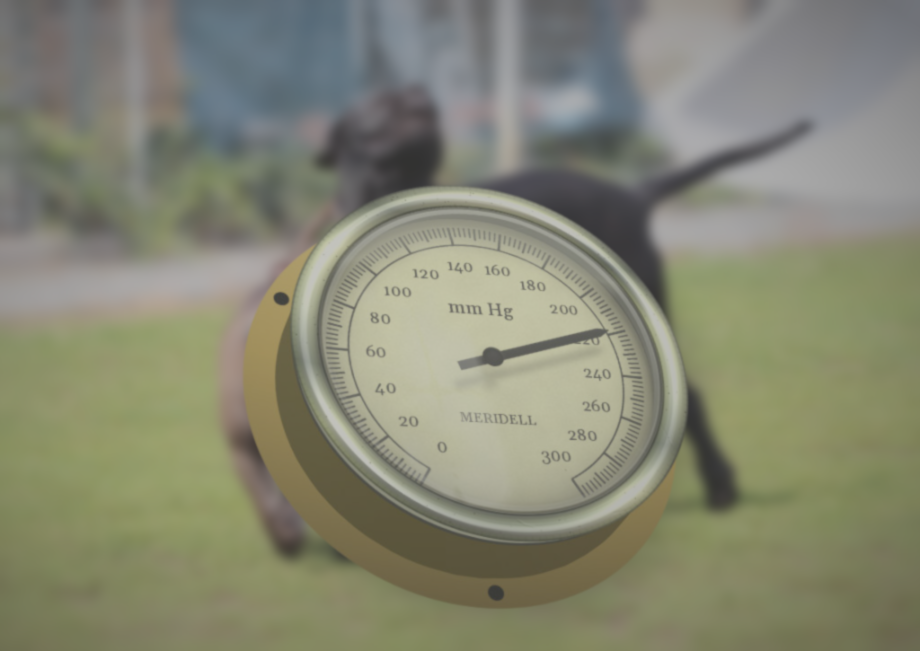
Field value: mmHg 220
